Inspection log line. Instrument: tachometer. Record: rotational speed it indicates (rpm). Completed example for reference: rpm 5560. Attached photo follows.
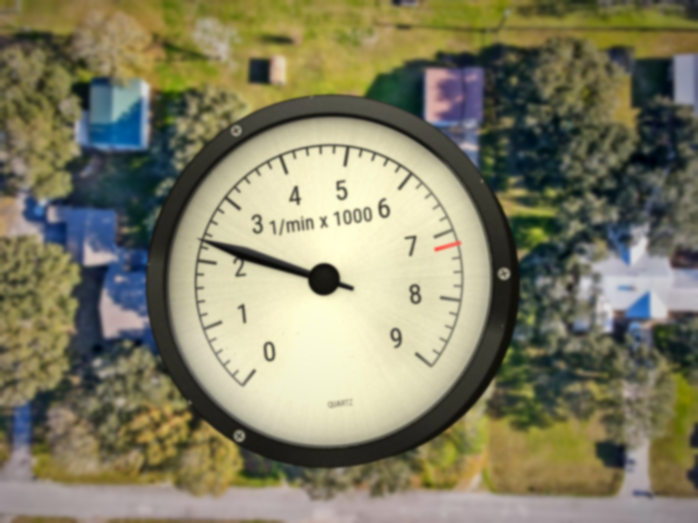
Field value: rpm 2300
